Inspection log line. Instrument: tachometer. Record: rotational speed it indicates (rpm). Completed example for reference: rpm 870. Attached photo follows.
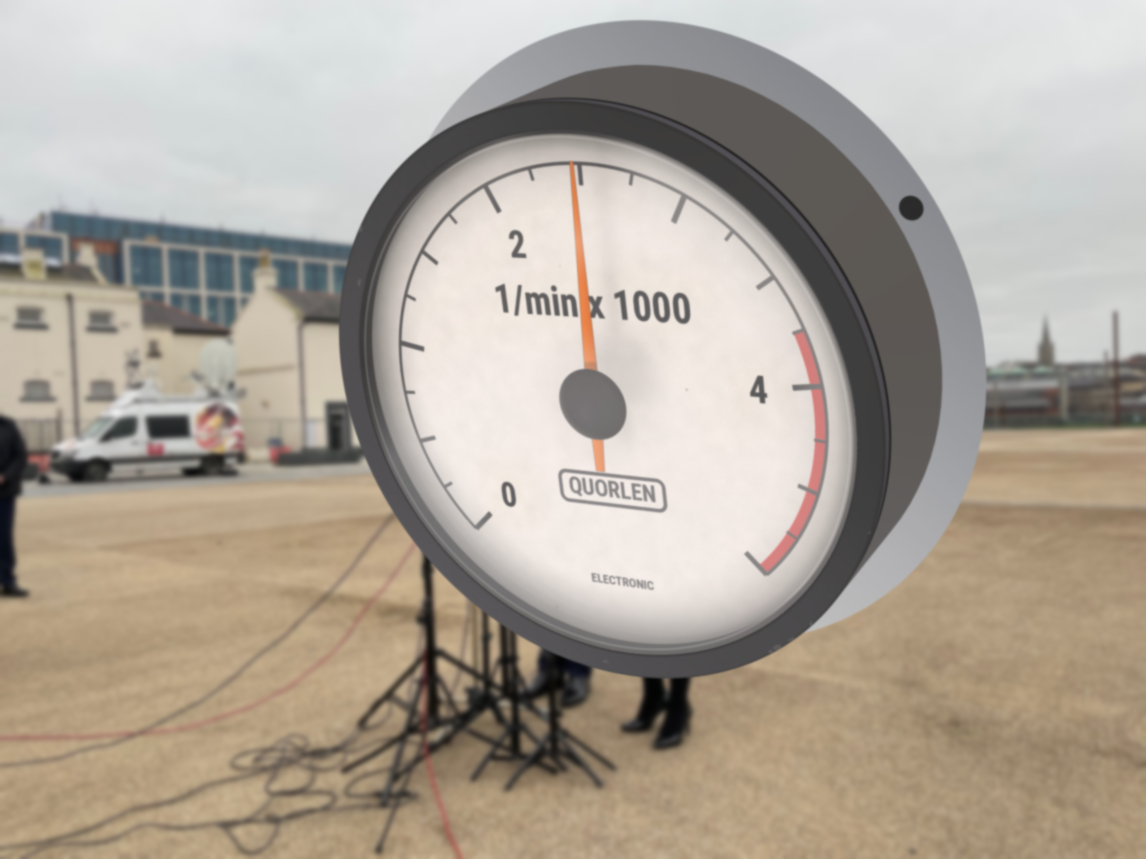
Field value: rpm 2500
